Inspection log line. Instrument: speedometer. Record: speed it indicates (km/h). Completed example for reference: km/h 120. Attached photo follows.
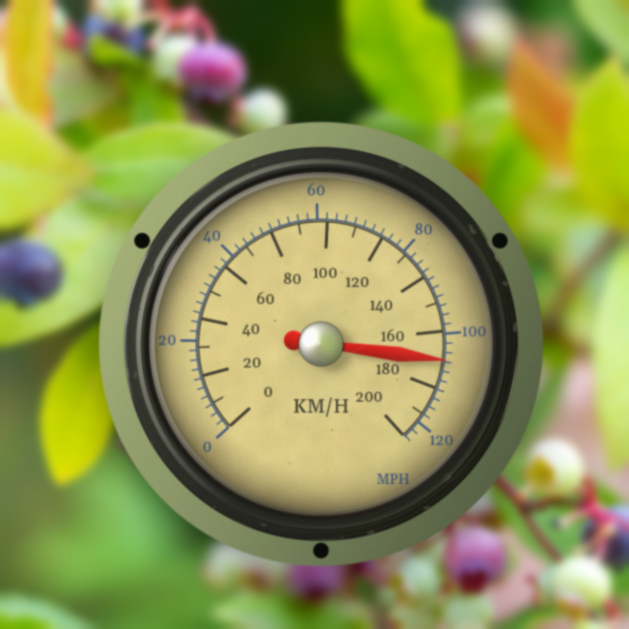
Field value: km/h 170
